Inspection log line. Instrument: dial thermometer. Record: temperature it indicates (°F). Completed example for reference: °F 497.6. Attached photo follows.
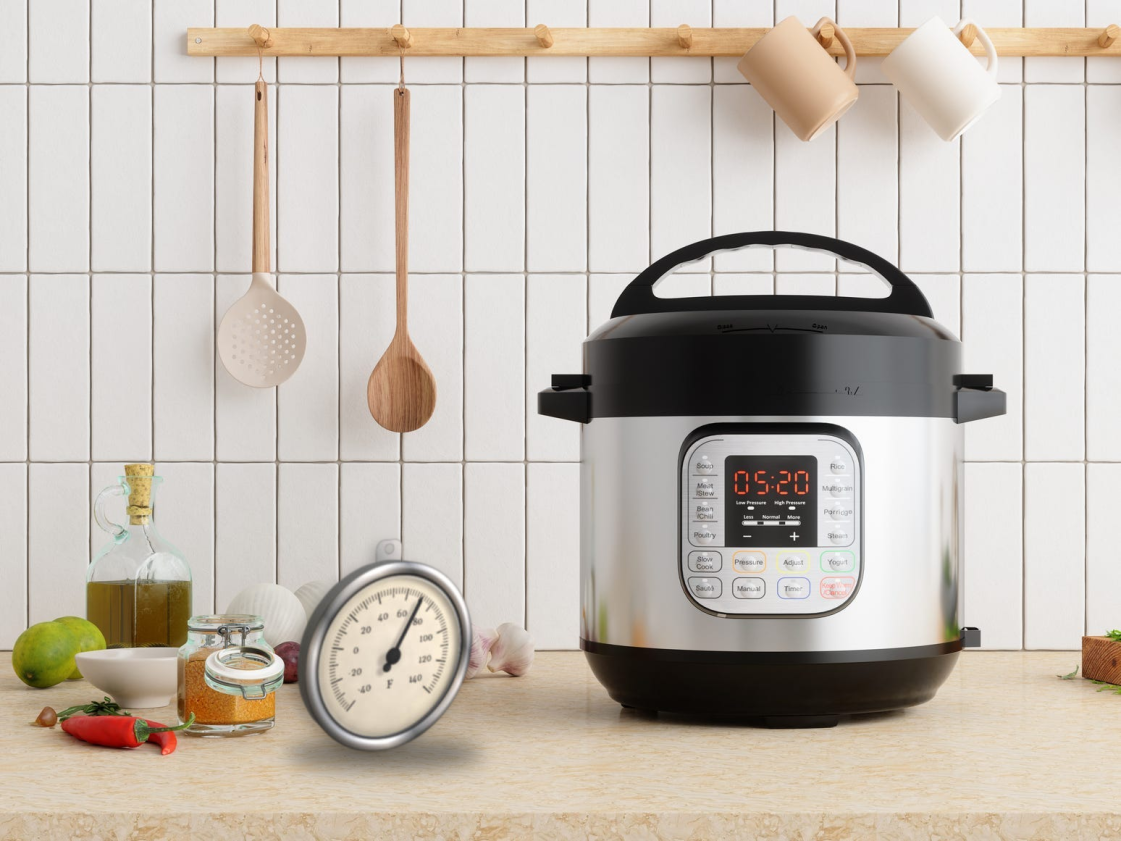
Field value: °F 70
